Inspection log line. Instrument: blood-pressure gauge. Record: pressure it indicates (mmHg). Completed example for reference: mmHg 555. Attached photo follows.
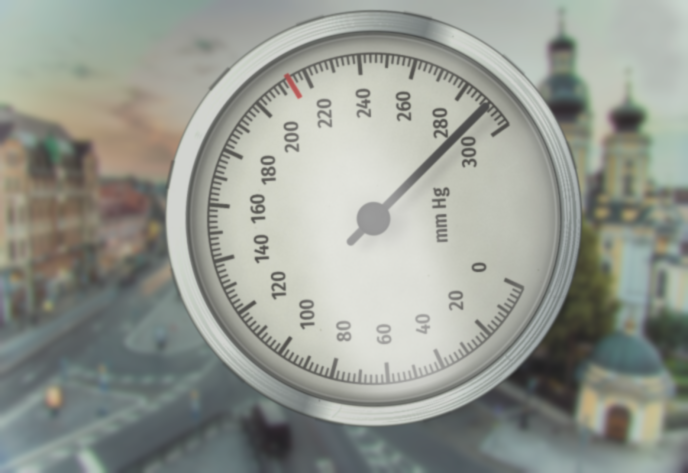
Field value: mmHg 290
